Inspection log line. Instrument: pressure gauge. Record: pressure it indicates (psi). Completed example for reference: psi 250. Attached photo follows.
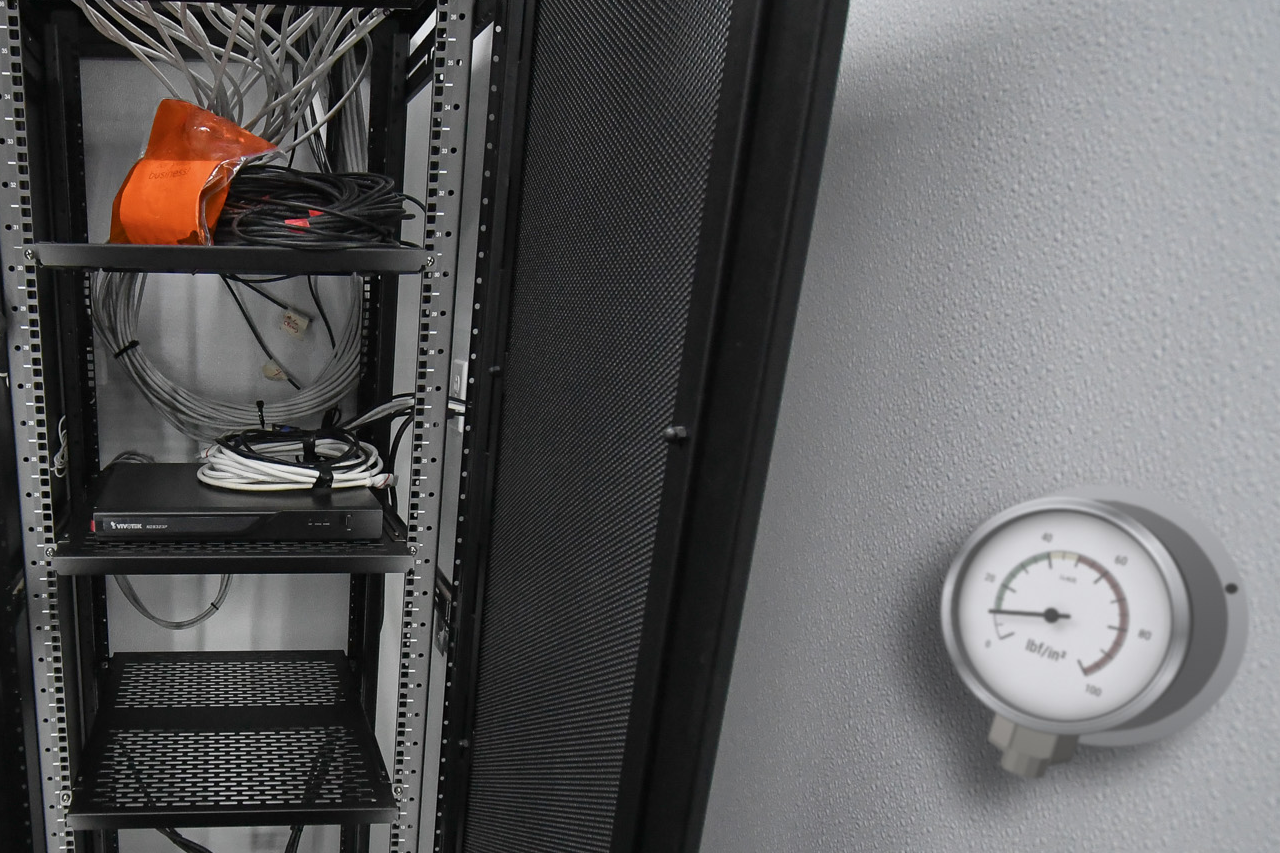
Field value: psi 10
